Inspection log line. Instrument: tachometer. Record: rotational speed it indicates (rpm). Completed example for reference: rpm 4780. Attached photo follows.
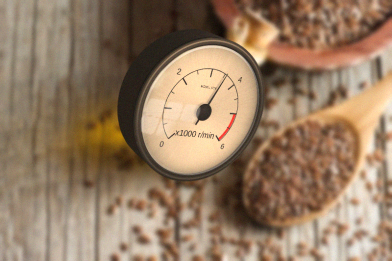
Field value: rpm 3500
